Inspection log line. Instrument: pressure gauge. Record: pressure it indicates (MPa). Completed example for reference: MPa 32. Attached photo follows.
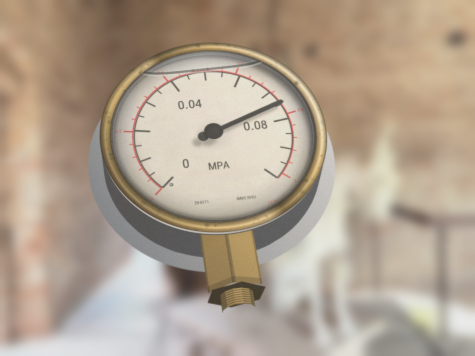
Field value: MPa 0.075
